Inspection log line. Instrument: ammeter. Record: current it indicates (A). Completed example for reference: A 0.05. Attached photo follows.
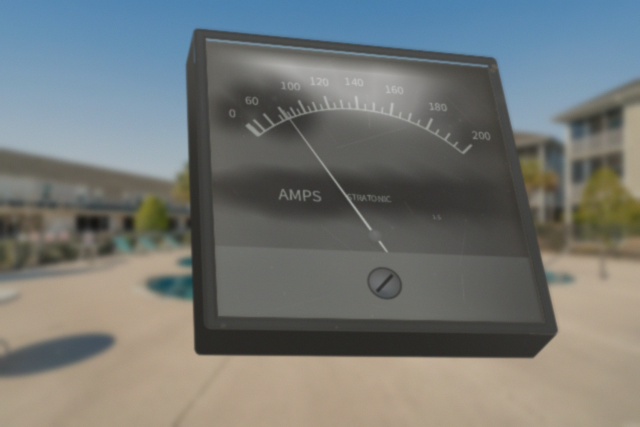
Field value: A 80
